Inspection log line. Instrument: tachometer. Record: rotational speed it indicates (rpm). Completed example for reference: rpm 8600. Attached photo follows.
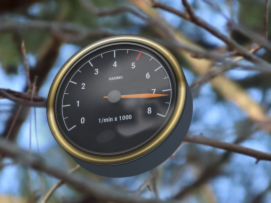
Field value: rpm 7250
